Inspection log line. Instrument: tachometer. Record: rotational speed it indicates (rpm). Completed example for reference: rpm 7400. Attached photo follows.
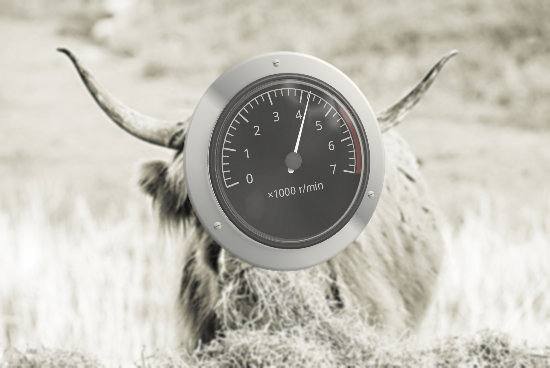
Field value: rpm 4200
